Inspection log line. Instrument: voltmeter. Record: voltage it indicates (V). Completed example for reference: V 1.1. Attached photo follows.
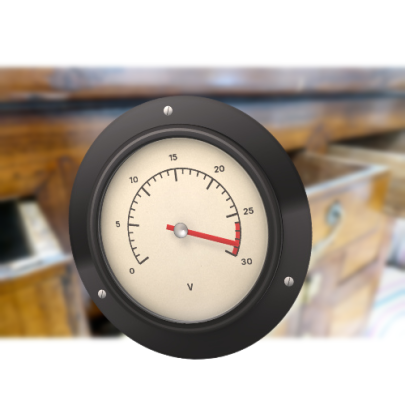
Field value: V 28.5
